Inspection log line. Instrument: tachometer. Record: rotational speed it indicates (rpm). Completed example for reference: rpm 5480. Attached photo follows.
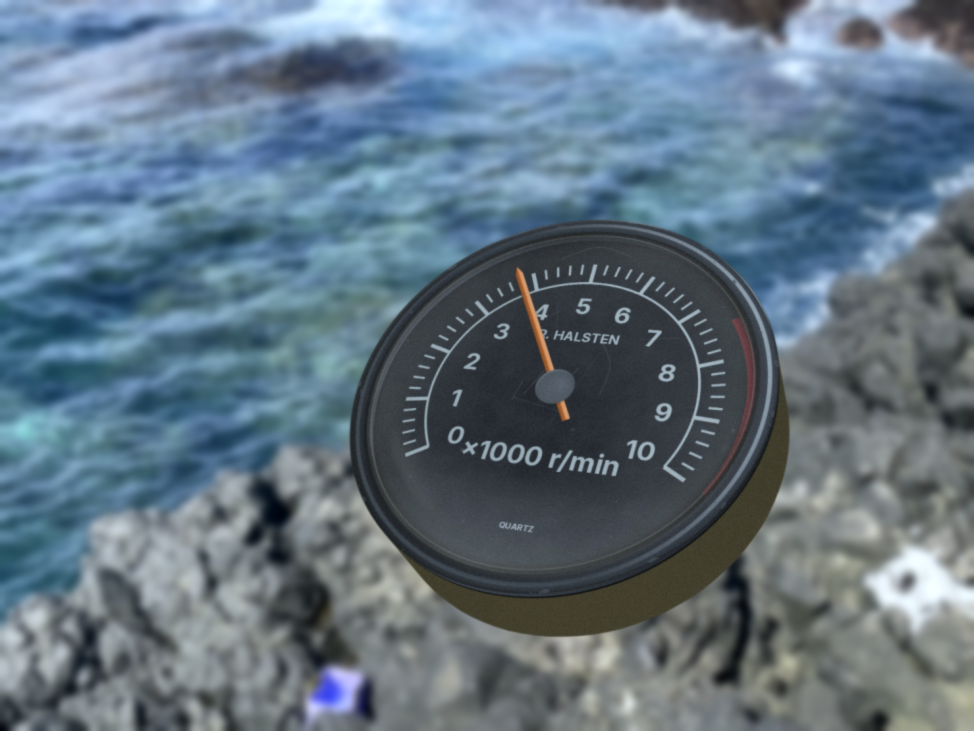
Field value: rpm 3800
